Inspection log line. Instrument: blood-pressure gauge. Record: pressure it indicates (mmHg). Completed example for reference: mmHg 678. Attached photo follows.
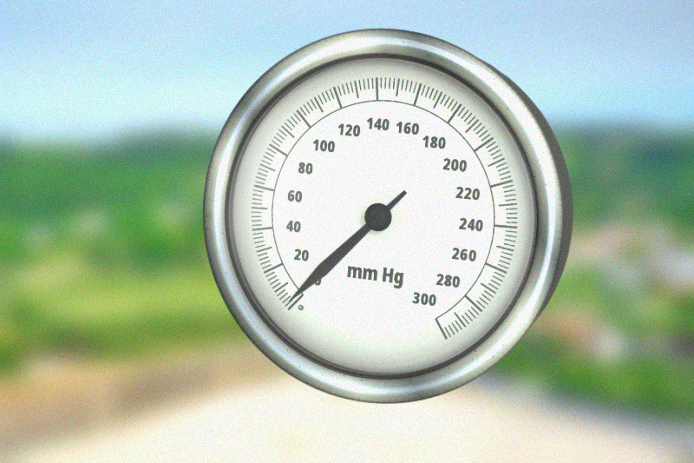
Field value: mmHg 2
